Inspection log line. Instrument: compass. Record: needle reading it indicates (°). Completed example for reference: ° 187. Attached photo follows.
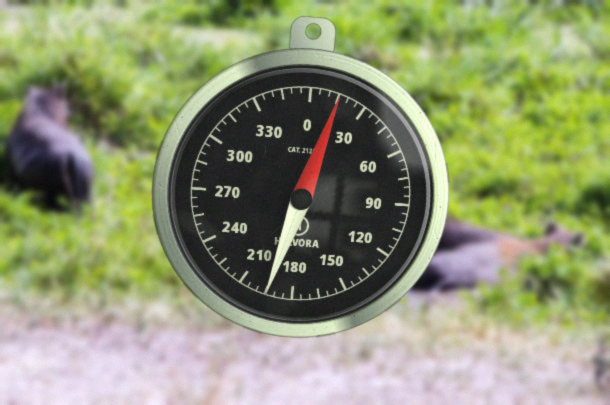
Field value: ° 15
